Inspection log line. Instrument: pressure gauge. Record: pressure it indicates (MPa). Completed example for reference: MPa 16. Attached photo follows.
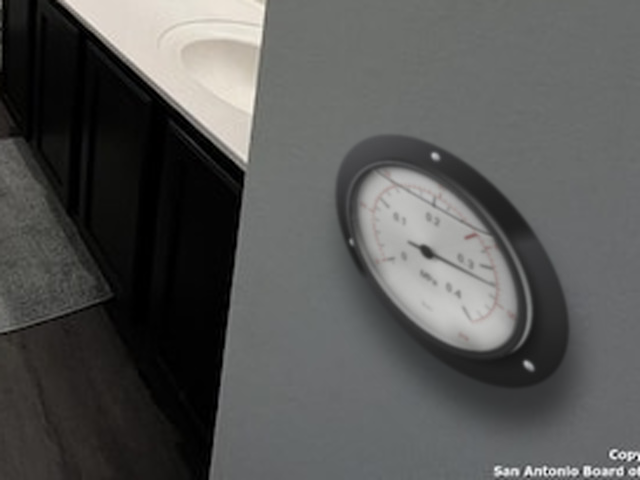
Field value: MPa 0.32
